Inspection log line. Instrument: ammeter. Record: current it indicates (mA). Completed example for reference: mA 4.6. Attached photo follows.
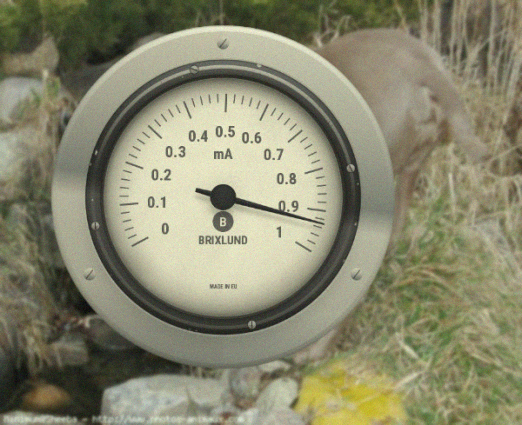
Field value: mA 0.93
